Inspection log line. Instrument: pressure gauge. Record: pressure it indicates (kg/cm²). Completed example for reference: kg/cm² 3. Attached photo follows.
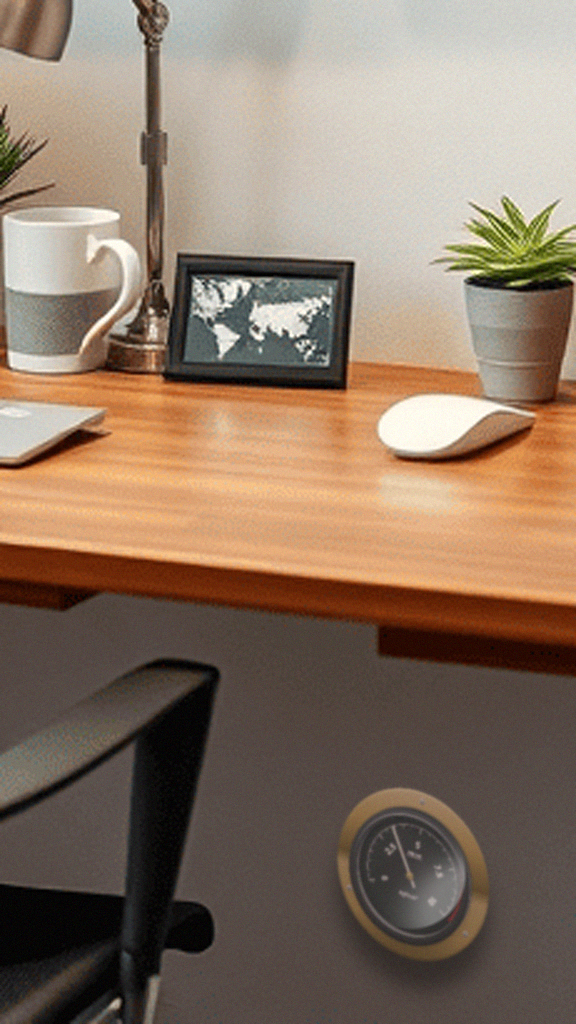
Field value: kg/cm² 3.5
